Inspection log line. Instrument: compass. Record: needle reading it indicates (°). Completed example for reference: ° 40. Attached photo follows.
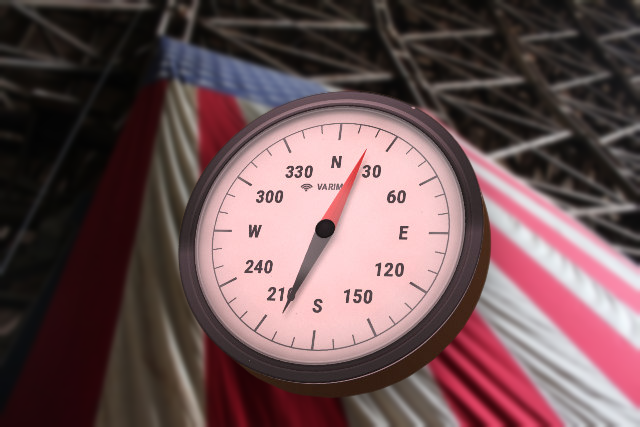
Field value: ° 20
